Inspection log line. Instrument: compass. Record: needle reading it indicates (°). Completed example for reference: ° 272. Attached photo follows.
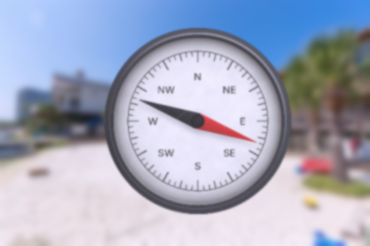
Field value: ° 110
